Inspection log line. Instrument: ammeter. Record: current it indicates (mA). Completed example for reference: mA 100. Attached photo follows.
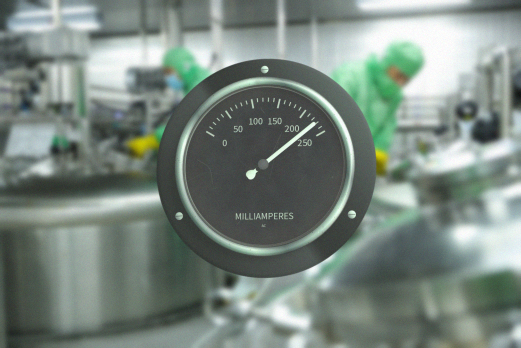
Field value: mA 230
